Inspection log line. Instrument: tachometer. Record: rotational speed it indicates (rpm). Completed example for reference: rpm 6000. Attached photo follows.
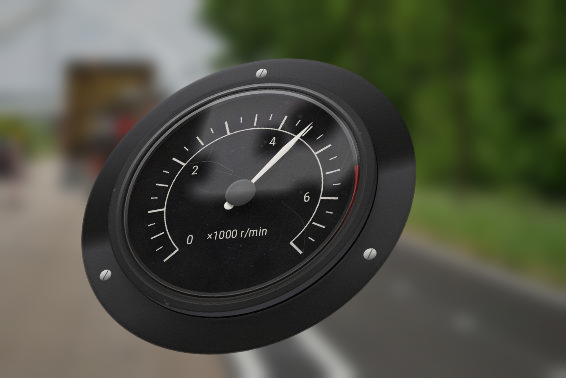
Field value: rpm 4500
